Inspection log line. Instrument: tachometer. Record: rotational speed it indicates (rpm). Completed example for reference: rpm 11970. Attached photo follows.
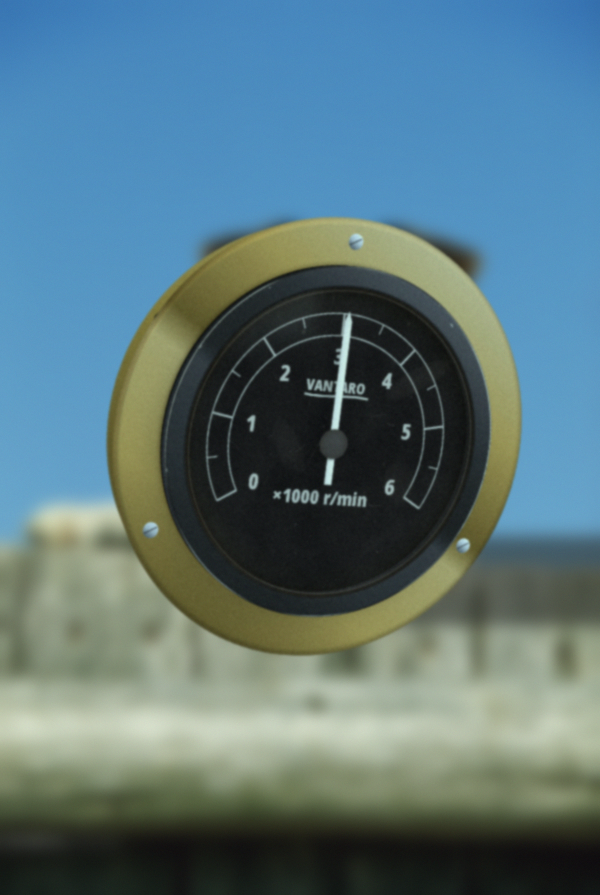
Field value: rpm 3000
